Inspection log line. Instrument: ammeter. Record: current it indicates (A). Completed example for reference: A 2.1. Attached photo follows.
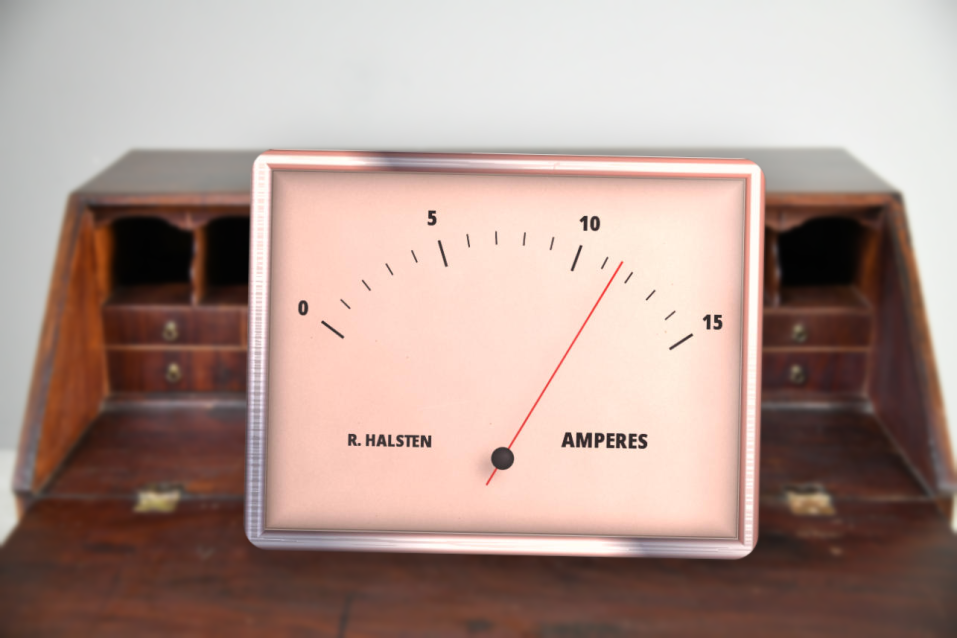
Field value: A 11.5
